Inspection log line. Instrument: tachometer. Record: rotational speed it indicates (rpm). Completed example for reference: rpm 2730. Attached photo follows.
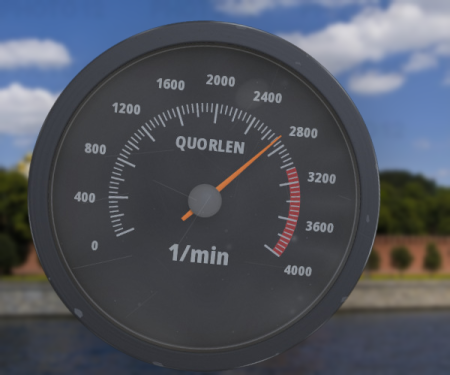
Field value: rpm 2700
